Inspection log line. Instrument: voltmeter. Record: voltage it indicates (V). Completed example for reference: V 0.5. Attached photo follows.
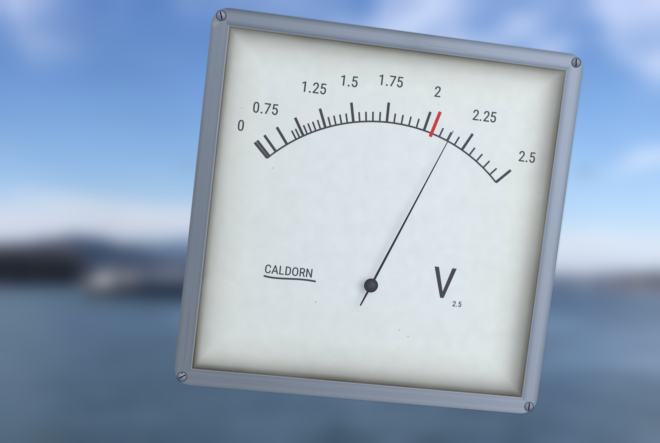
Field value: V 2.15
